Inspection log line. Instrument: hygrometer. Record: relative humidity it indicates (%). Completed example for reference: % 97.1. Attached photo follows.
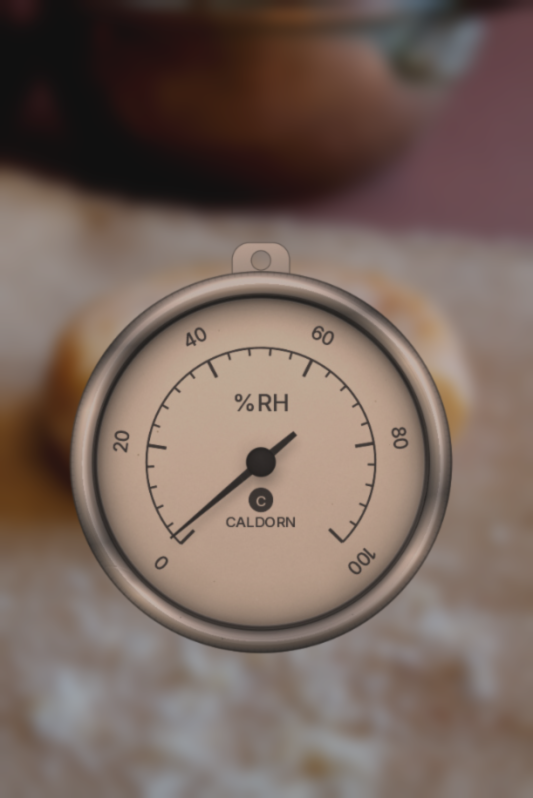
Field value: % 2
